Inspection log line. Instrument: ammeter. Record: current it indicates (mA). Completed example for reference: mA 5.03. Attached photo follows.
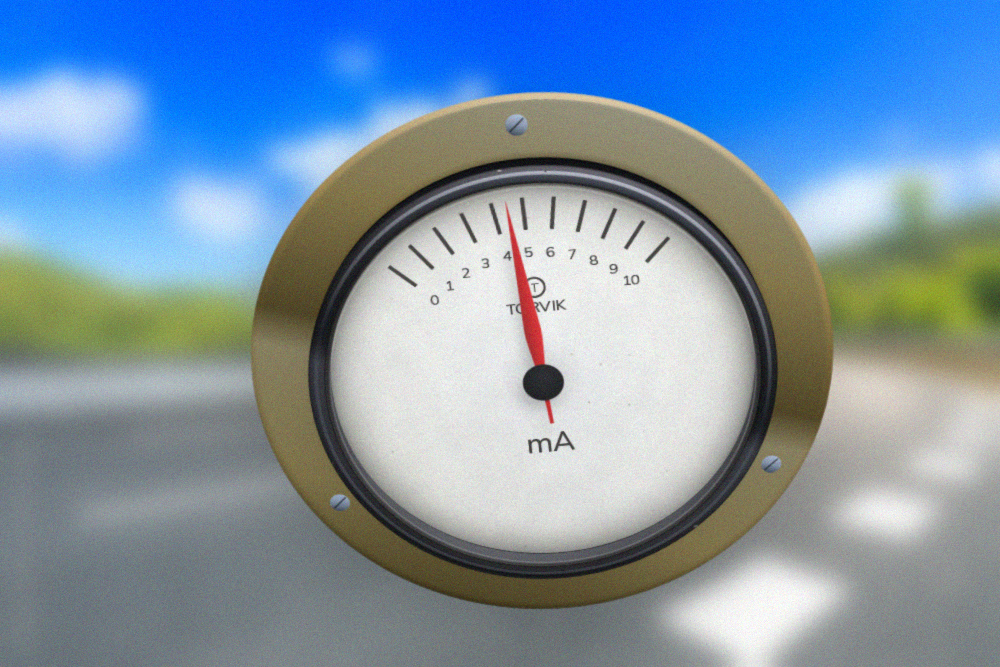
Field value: mA 4.5
